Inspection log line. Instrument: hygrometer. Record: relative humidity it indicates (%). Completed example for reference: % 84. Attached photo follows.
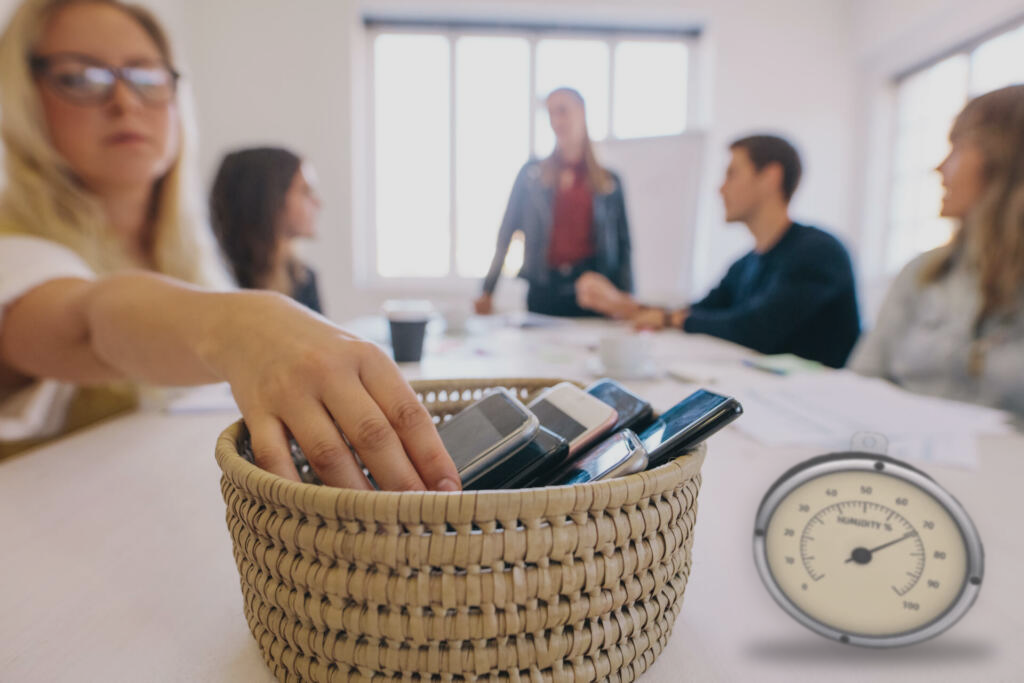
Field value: % 70
